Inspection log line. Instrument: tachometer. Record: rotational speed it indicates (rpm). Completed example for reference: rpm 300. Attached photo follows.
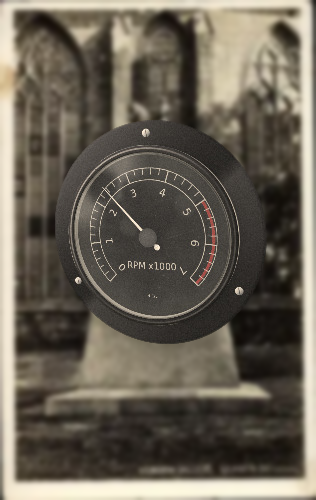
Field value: rpm 2400
